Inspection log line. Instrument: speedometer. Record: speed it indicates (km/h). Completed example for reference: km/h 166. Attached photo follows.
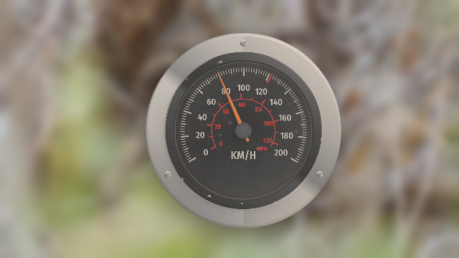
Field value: km/h 80
